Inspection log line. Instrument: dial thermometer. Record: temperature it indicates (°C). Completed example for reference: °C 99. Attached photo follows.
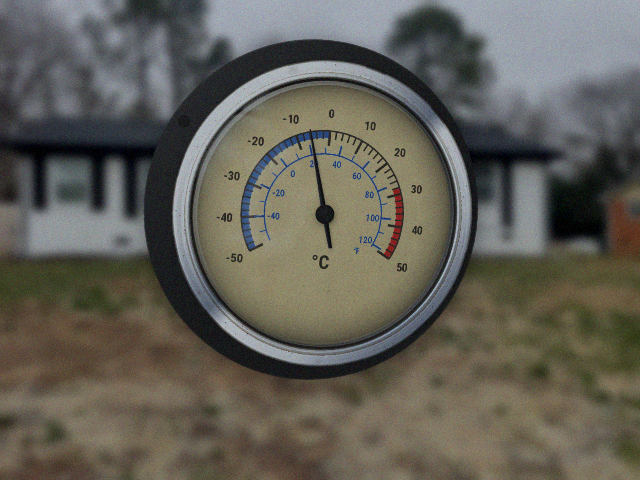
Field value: °C -6
